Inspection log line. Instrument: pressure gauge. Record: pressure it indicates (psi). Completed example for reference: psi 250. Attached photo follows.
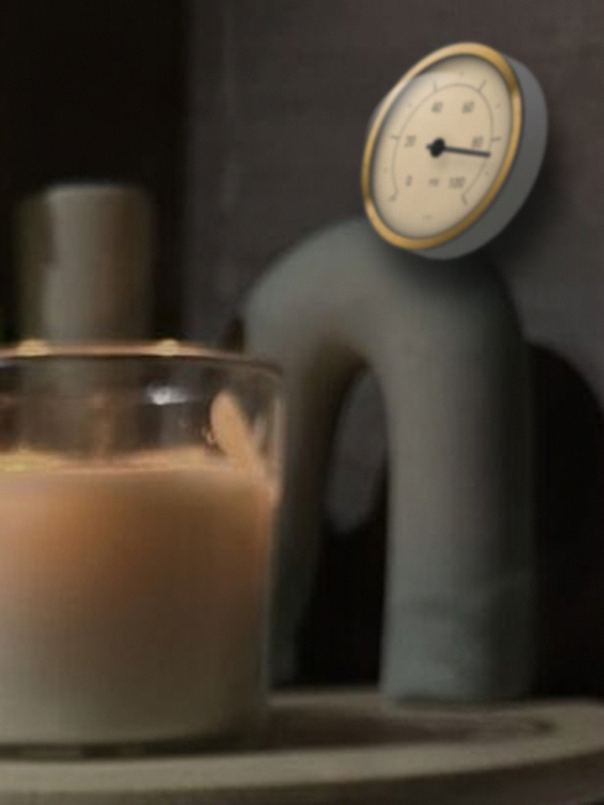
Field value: psi 85
